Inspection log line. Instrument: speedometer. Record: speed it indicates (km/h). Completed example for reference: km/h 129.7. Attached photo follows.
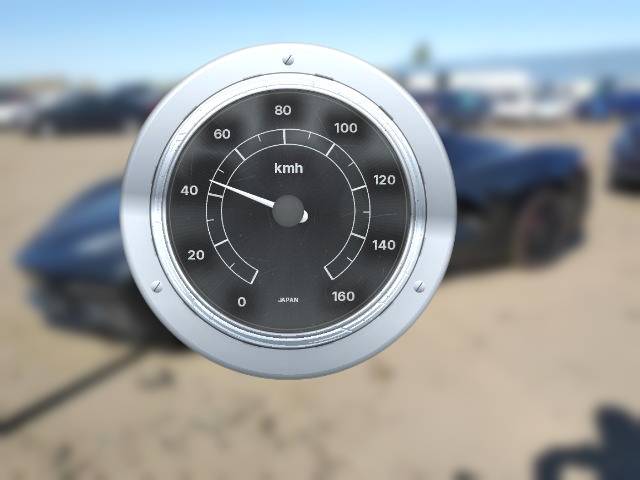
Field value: km/h 45
